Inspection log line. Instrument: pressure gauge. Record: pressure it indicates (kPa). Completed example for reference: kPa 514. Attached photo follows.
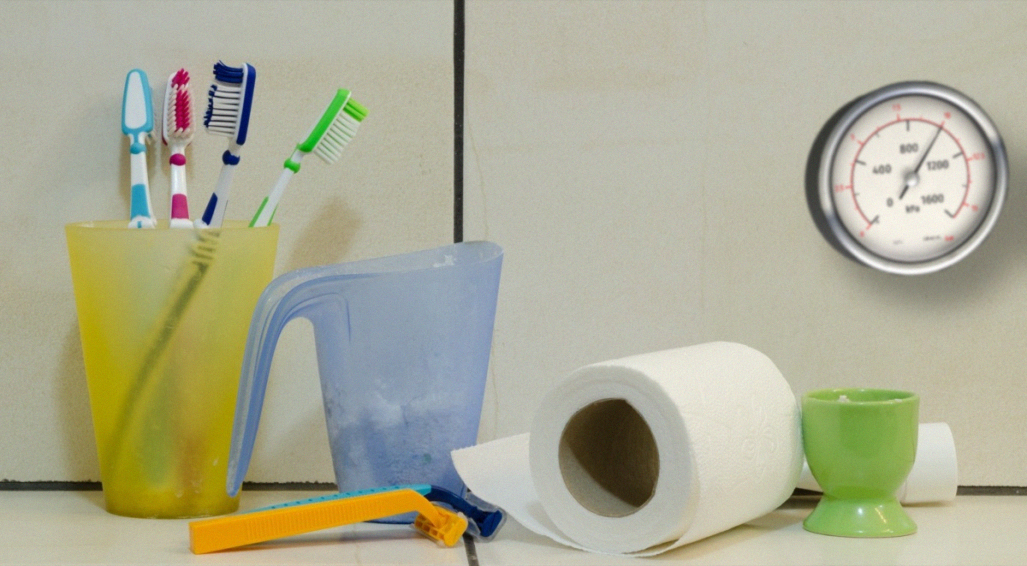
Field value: kPa 1000
